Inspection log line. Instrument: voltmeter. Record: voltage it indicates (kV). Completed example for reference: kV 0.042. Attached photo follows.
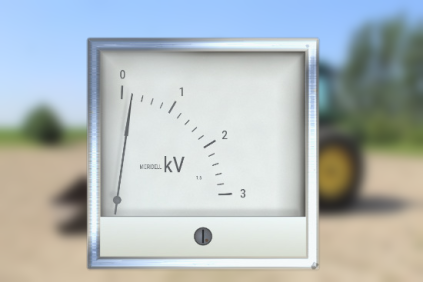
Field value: kV 0.2
